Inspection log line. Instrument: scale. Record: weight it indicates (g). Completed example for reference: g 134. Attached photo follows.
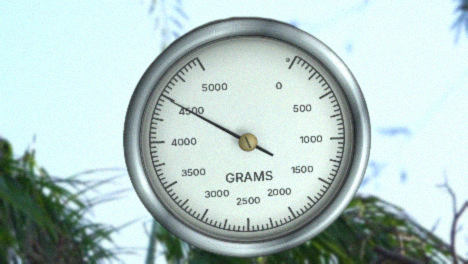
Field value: g 4500
